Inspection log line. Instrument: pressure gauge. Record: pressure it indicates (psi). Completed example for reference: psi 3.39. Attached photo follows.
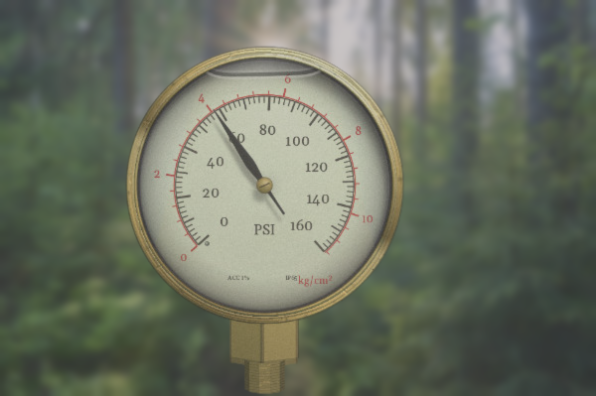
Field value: psi 58
